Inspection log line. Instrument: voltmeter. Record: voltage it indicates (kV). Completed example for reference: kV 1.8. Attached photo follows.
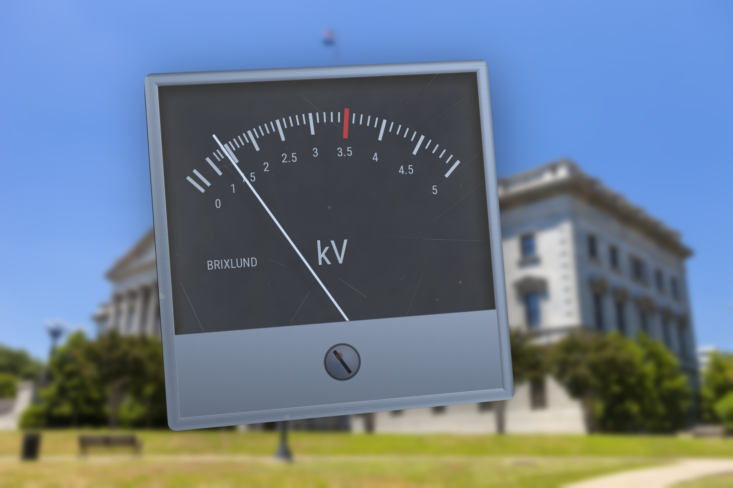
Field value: kV 1.4
